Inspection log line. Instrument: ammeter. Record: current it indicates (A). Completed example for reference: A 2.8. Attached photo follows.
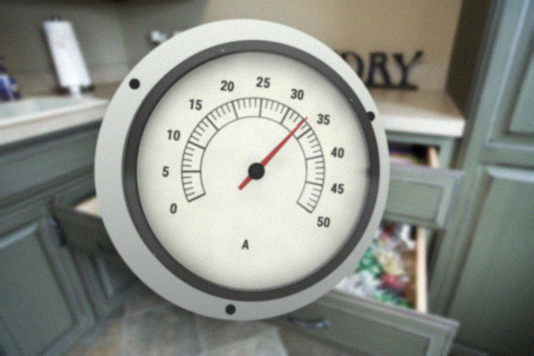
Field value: A 33
